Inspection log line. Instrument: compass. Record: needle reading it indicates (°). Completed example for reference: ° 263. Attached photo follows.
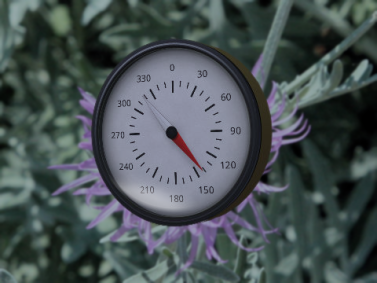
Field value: ° 140
